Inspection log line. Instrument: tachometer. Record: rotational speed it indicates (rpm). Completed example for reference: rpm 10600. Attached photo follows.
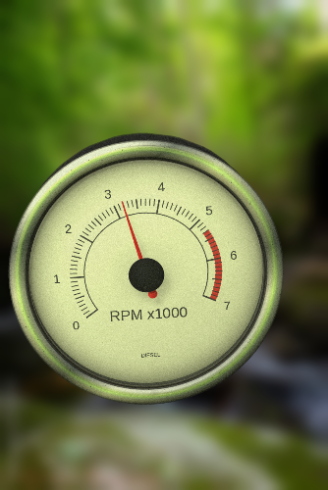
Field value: rpm 3200
